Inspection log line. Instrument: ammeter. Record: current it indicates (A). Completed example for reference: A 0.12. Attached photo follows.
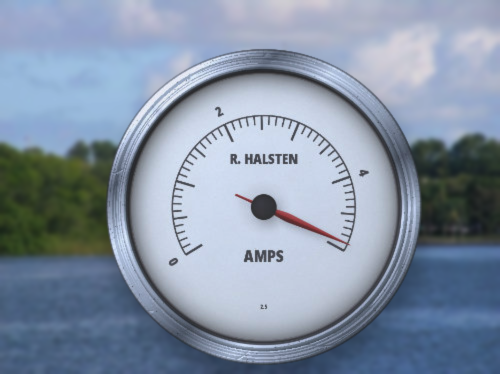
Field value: A 4.9
